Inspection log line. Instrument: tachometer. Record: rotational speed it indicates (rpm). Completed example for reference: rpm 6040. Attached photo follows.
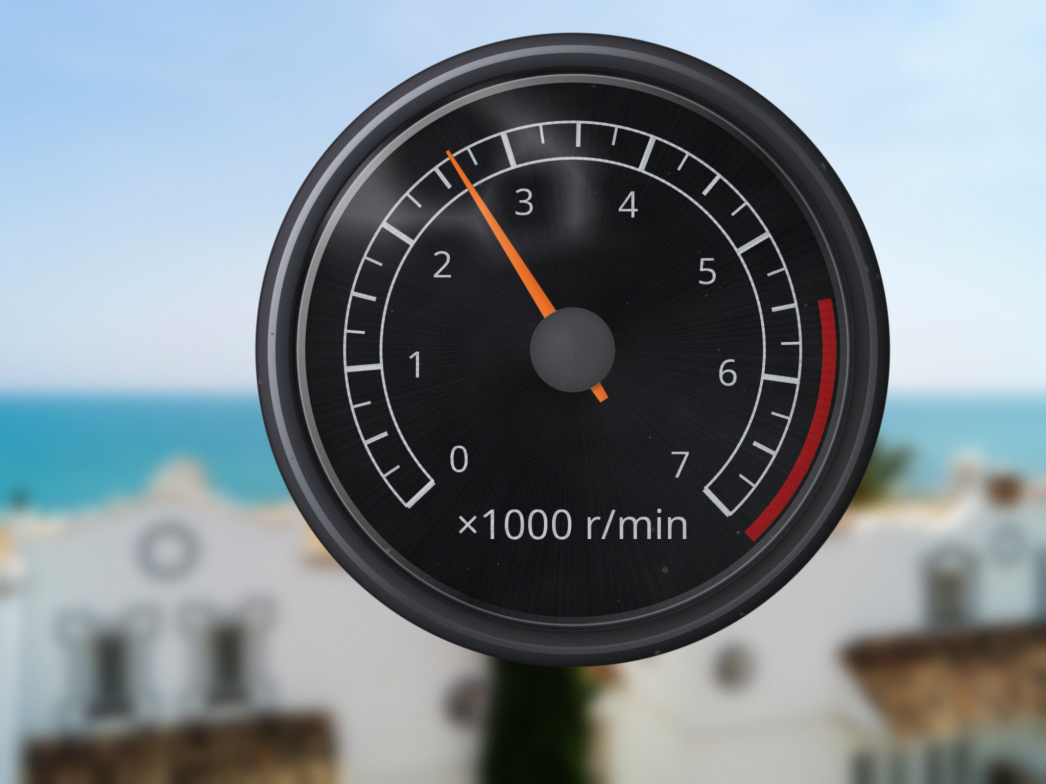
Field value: rpm 2625
